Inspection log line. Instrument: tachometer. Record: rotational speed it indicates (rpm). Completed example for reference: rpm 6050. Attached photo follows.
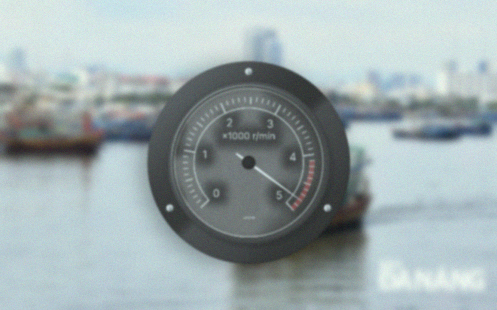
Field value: rpm 4800
